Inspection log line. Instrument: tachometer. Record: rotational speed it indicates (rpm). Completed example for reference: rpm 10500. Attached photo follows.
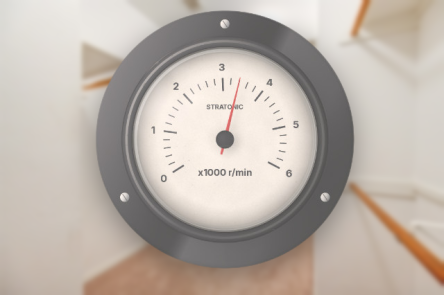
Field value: rpm 3400
